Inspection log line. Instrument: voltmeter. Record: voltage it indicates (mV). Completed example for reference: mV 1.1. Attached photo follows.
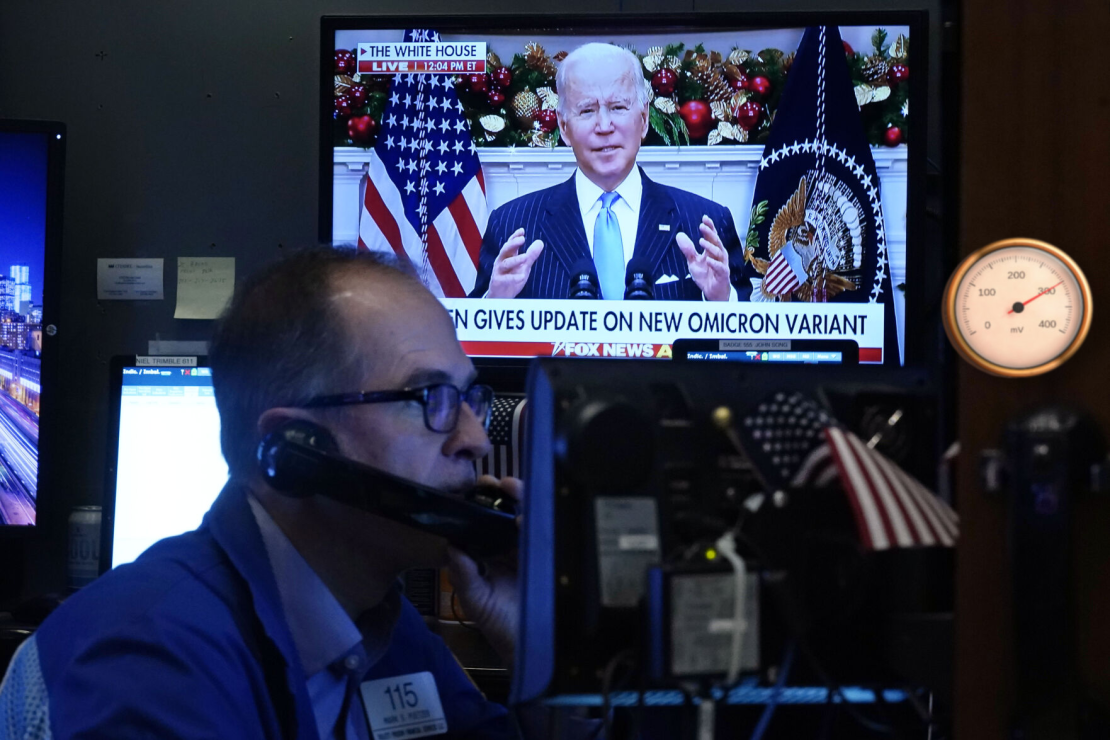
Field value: mV 300
